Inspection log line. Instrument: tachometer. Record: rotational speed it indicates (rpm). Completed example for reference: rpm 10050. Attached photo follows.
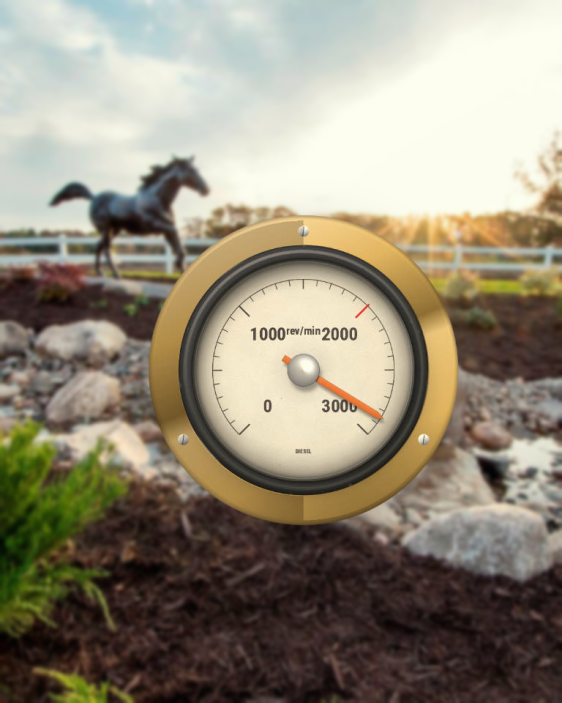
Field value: rpm 2850
